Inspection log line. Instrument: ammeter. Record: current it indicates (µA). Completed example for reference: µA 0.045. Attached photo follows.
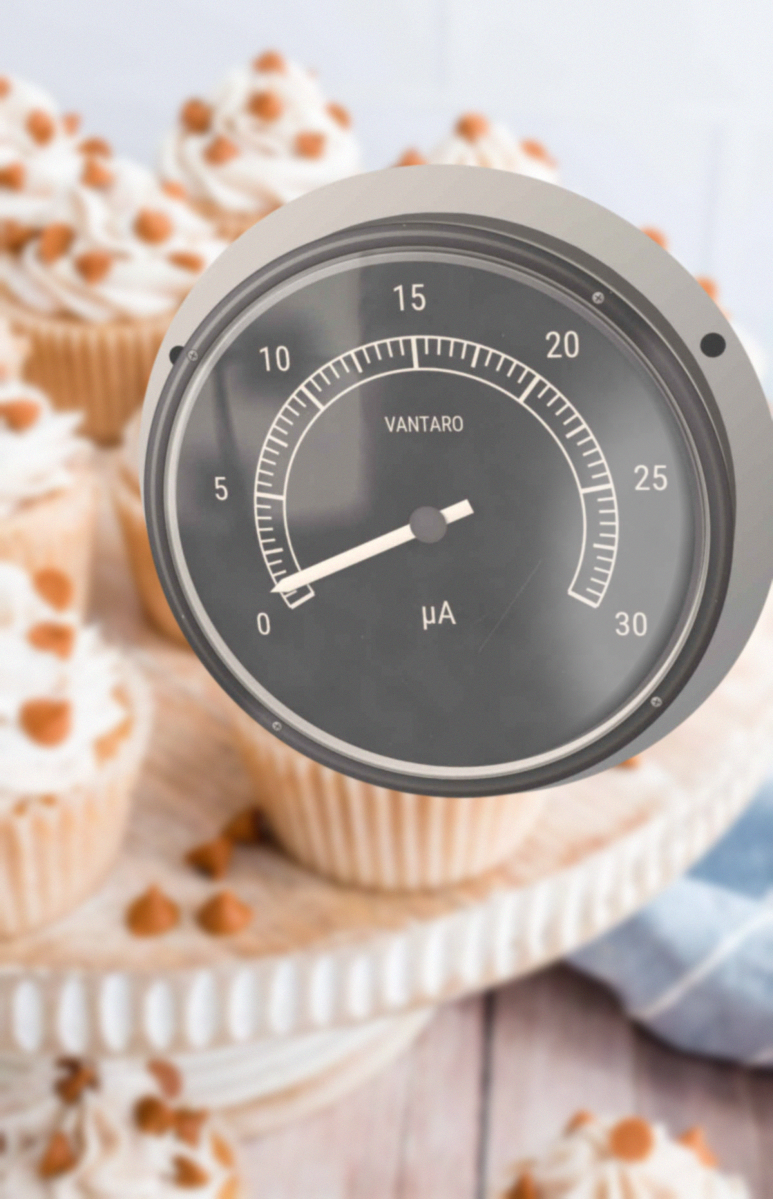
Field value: µA 1
